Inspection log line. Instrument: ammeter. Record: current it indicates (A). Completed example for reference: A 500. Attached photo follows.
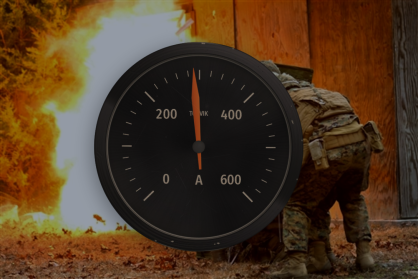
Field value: A 290
